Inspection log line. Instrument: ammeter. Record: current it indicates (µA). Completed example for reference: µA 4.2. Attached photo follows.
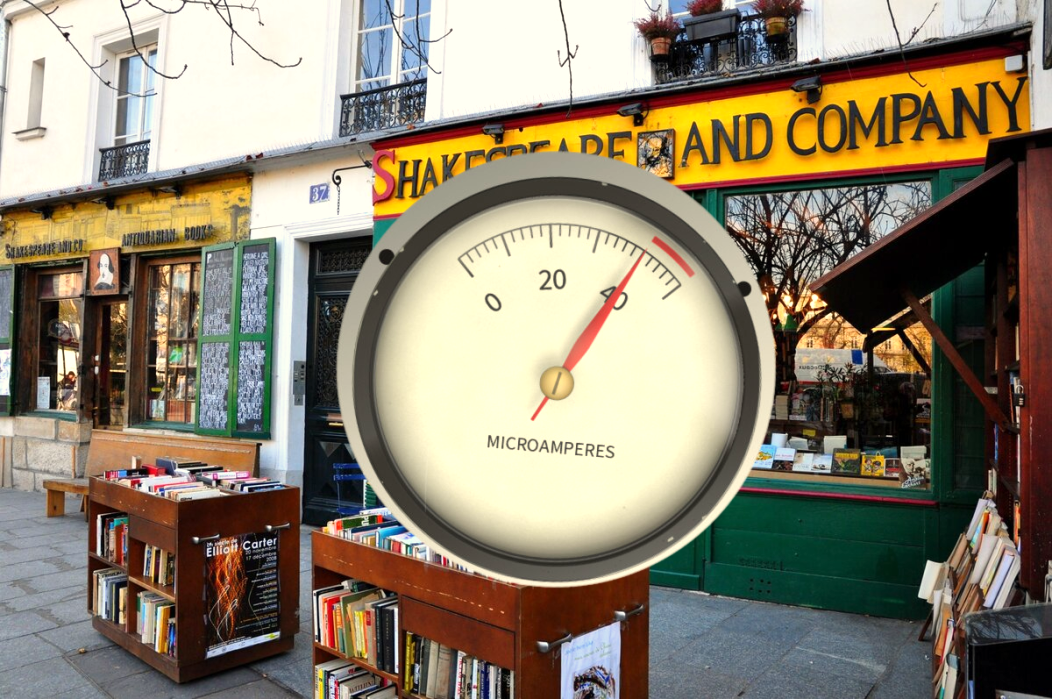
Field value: µA 40
